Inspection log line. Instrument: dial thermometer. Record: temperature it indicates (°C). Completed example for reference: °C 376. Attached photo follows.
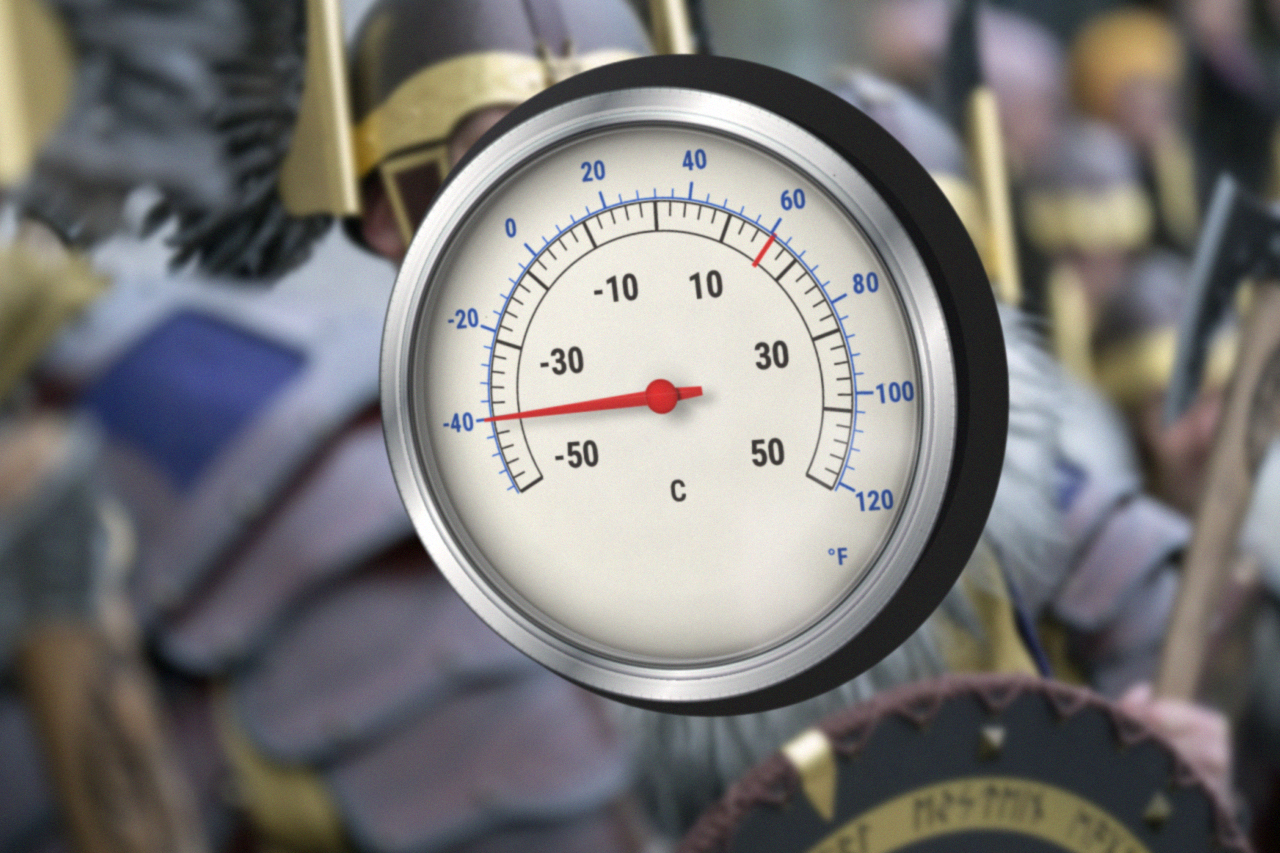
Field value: °C -40
